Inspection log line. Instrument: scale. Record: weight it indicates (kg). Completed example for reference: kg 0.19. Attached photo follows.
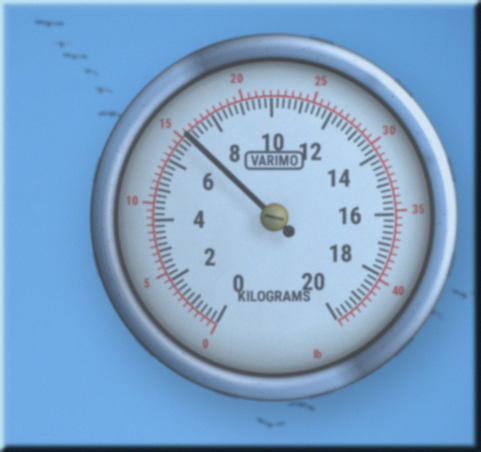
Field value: kg 7
